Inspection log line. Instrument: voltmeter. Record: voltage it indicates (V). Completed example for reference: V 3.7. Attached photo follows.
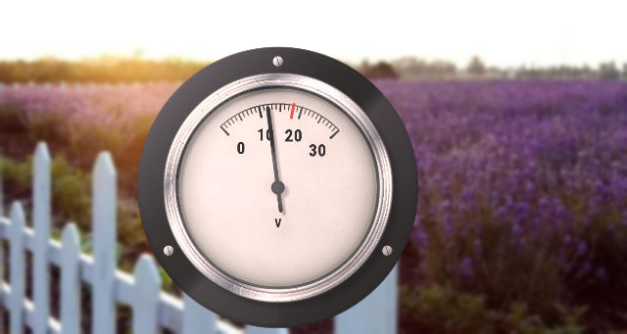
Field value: V 12
